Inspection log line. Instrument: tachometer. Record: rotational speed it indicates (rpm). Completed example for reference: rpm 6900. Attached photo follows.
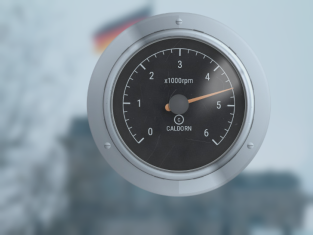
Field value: rpm 4600
